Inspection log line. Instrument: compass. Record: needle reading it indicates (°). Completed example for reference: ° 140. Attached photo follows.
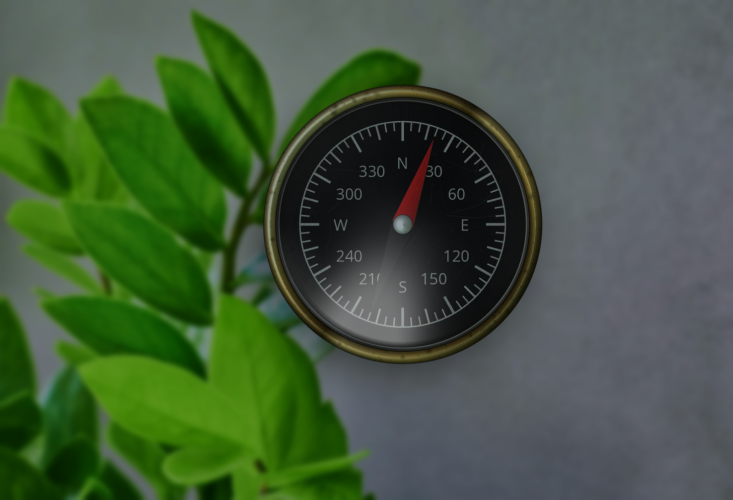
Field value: ° 20
